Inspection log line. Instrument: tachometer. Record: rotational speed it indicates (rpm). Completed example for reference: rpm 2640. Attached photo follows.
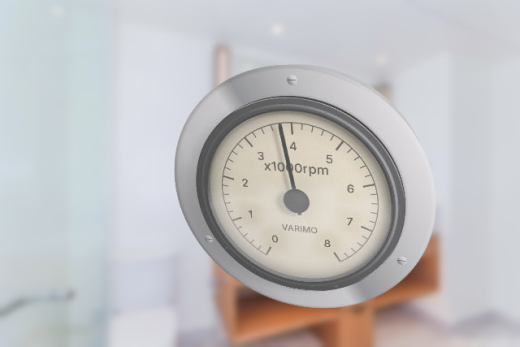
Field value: rpm 3800
